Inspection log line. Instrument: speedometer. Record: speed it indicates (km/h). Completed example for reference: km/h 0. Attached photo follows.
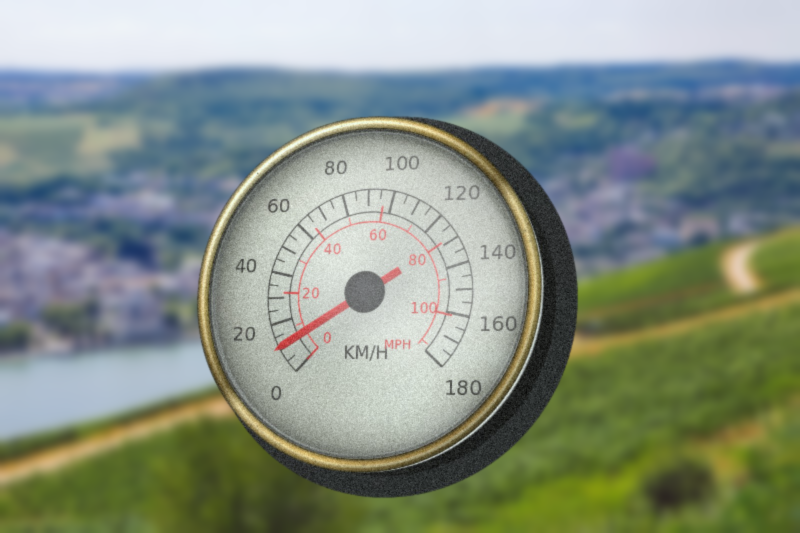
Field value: km/h 10
